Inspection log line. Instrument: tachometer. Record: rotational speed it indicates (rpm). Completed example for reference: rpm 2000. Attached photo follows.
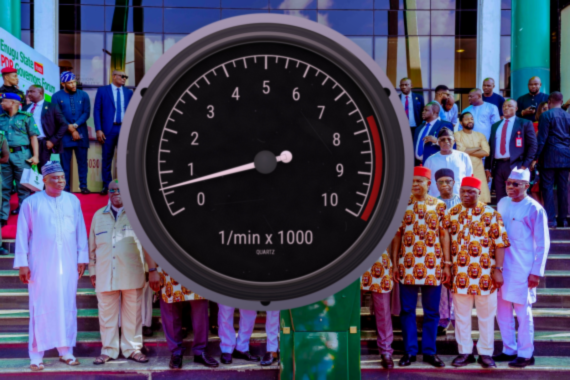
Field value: rpm 625
